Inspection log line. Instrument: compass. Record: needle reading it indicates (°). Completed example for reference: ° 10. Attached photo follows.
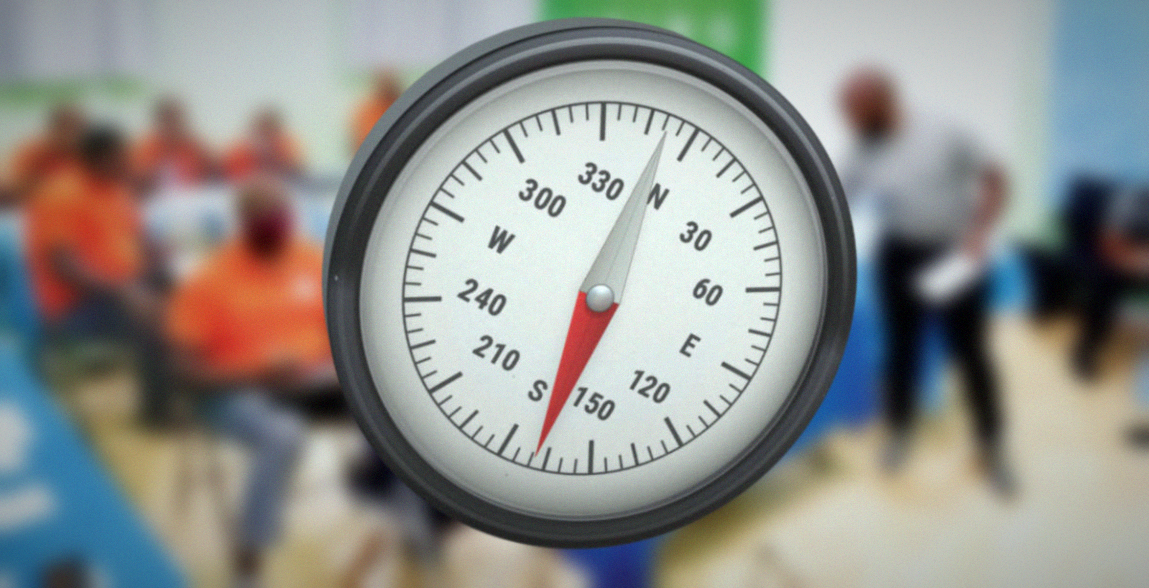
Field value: ° 170
